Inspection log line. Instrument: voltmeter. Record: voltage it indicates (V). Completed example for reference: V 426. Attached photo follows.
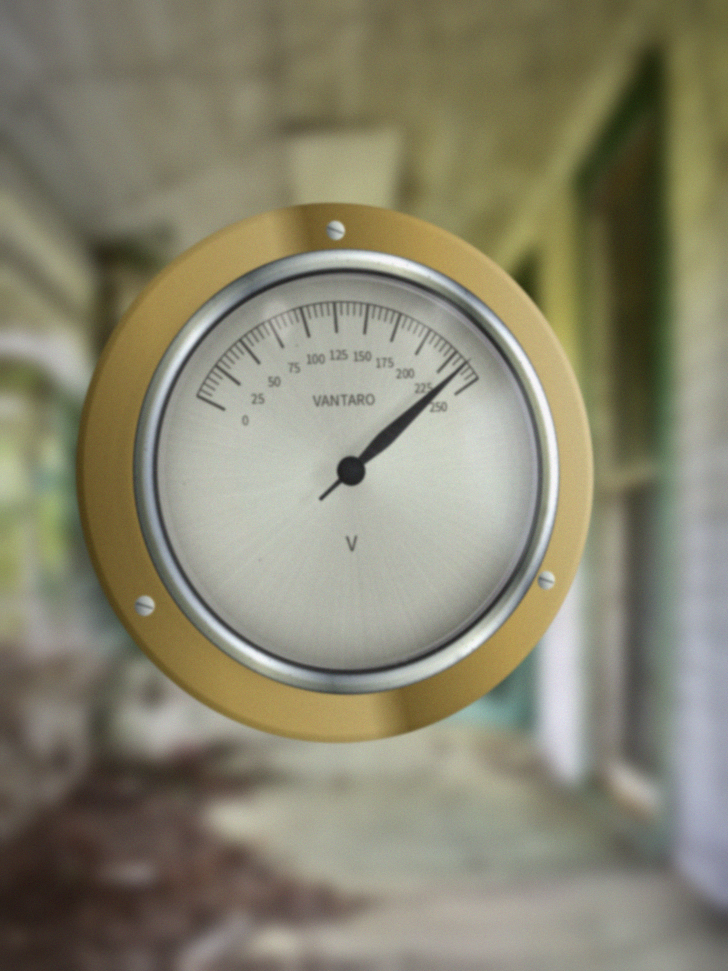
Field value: V 235
